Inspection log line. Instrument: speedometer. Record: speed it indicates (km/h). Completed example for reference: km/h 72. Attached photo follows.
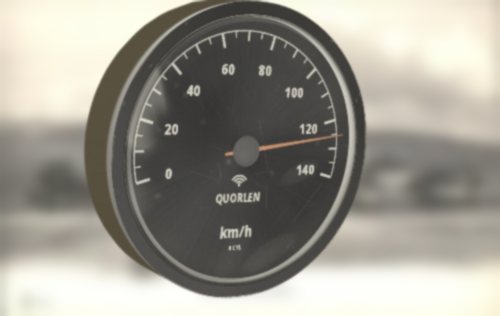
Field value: km/h 125
